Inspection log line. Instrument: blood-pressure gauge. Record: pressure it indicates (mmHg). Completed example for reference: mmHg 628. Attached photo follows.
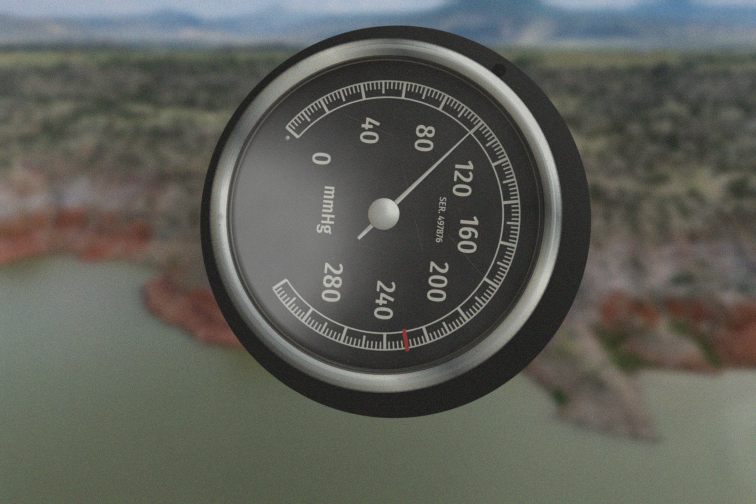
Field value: mmHg 100
